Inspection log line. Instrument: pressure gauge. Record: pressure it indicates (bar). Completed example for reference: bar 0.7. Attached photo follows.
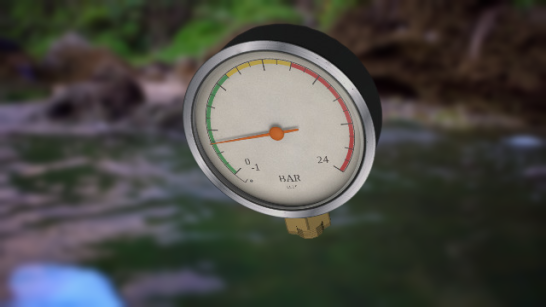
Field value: bar 3
